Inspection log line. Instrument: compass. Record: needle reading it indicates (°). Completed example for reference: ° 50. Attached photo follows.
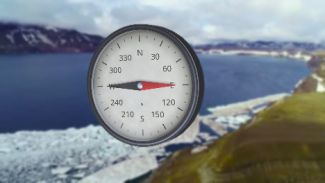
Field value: ° 90
